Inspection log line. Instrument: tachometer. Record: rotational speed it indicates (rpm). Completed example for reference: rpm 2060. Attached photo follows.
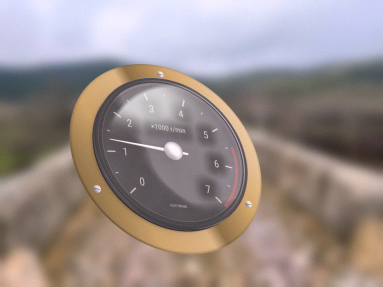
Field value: rpm 1250
